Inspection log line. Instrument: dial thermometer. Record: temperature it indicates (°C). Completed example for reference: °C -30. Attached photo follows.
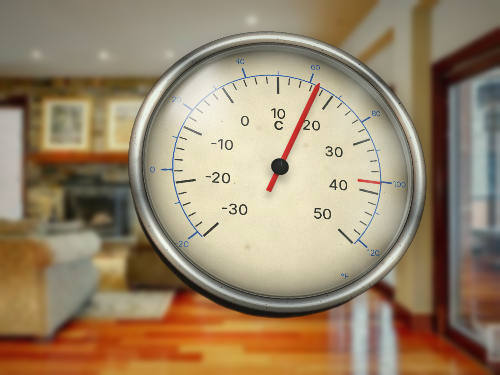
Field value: °C 17
